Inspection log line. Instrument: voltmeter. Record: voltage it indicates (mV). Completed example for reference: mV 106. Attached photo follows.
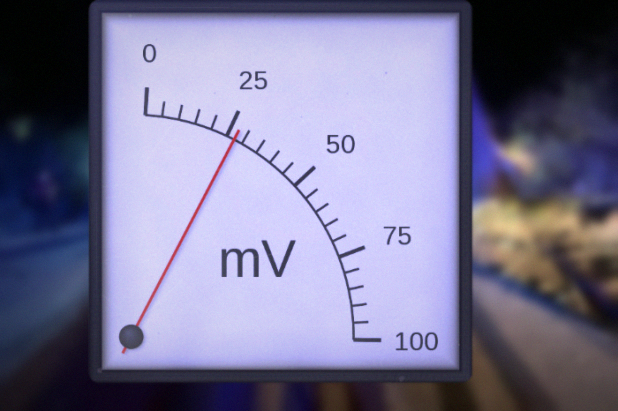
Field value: mV 27.5
